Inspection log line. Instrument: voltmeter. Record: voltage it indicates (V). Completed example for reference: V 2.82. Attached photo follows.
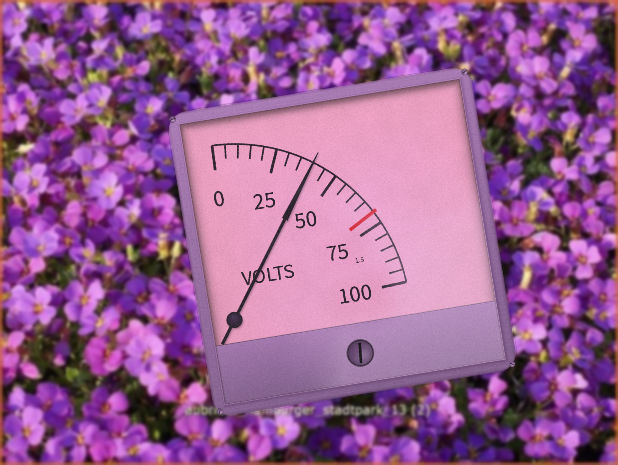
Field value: V 40
